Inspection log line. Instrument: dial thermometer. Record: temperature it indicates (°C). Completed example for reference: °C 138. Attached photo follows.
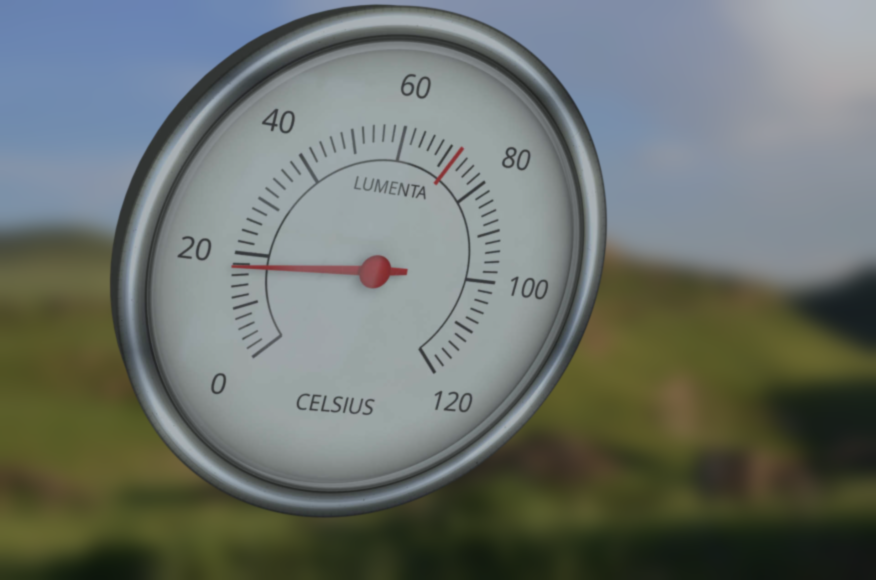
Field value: °C 18
